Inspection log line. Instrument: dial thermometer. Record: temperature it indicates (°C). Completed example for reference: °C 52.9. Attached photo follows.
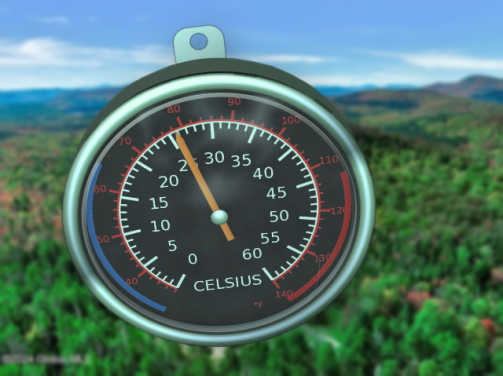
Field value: °C 26
